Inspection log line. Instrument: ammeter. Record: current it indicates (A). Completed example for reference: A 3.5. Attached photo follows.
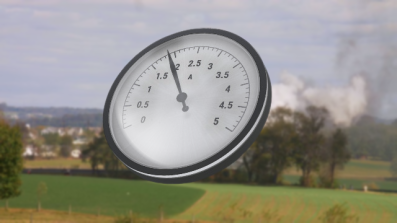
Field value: A 1.9
